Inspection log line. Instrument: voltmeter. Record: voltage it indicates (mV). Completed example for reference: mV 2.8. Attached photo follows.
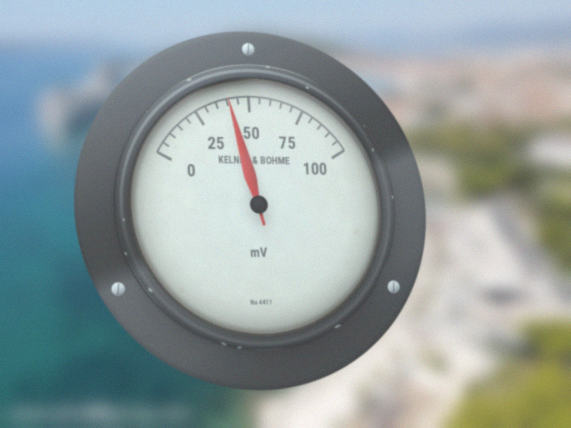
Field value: mV 40
